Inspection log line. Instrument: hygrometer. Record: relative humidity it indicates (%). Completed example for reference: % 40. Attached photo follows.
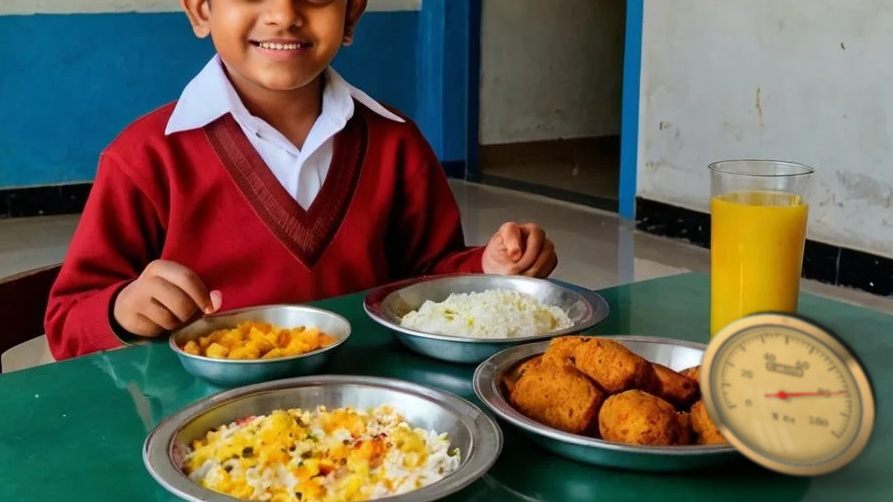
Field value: % 80
